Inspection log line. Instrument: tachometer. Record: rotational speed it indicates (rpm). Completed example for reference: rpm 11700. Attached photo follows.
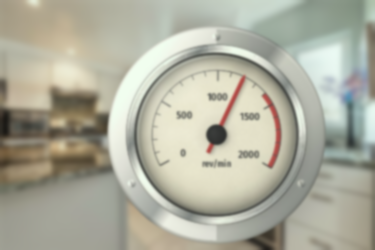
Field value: rpm 1200
